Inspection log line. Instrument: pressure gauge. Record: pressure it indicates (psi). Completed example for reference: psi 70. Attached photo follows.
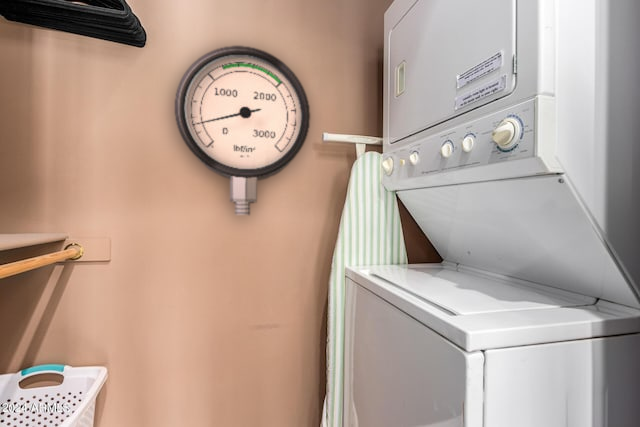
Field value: psi 300
